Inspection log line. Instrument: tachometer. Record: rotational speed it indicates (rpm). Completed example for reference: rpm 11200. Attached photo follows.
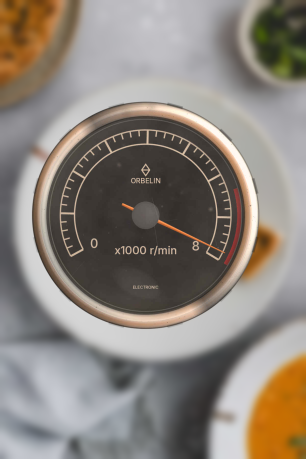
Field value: rpm 7800
